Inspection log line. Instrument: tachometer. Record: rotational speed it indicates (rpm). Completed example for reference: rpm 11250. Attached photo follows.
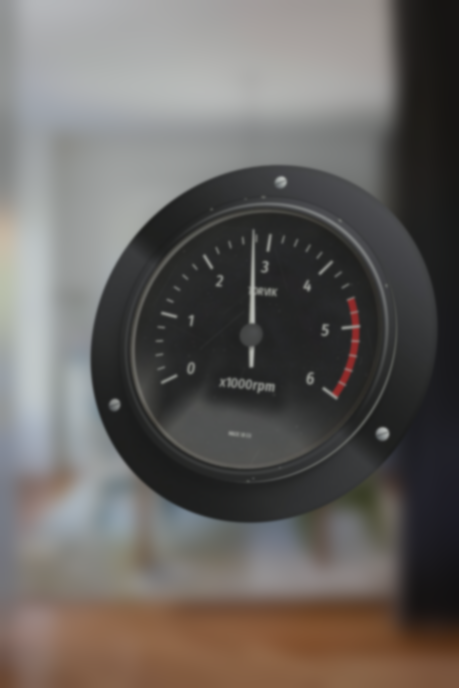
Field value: rpm 2800
